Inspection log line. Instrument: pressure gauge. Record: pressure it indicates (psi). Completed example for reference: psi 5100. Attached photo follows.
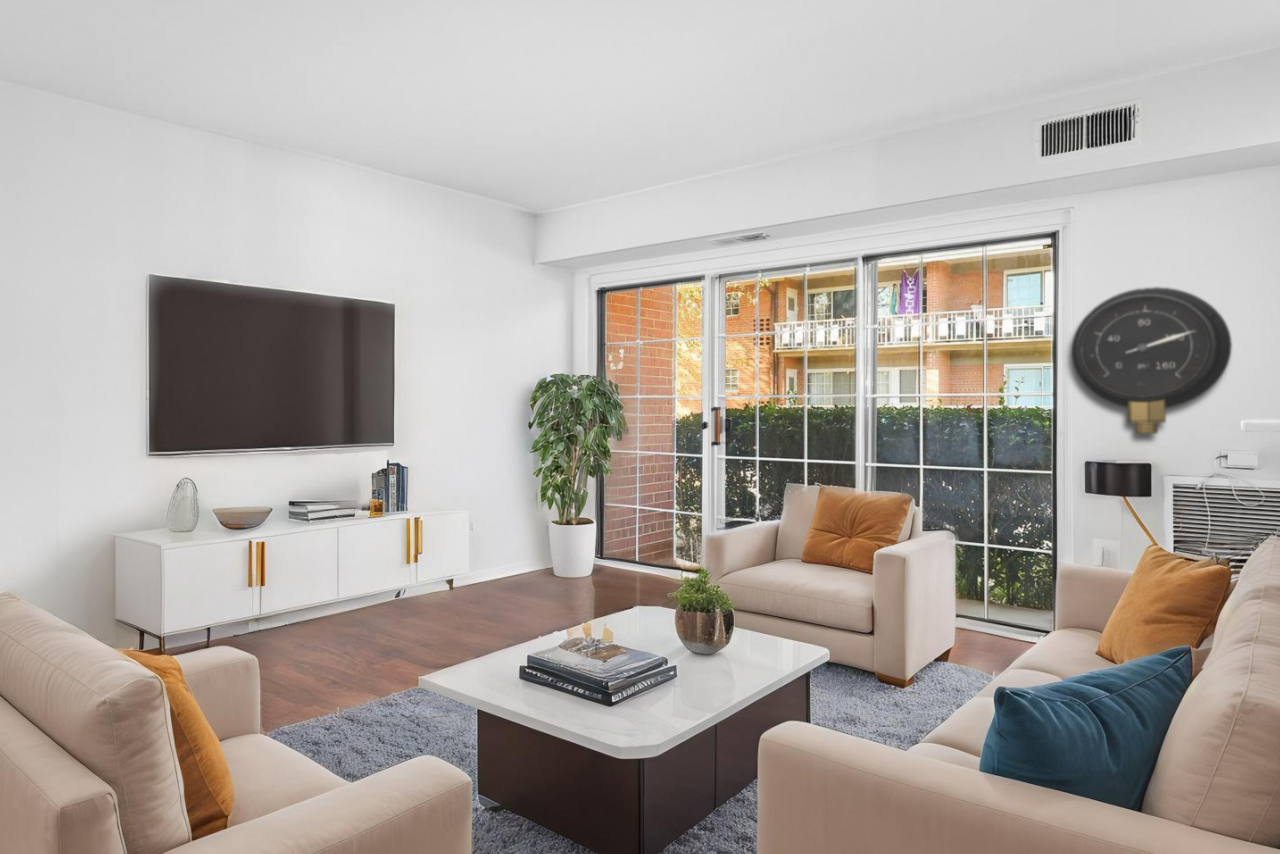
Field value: psi 120
